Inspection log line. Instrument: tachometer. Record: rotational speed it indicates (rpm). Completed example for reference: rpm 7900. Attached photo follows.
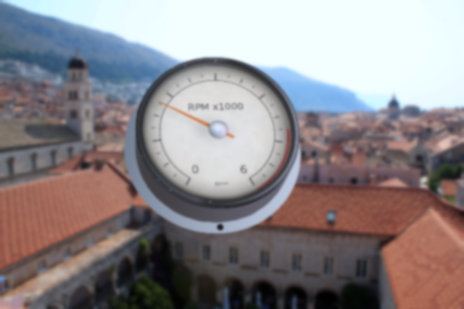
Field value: rpm 1750
